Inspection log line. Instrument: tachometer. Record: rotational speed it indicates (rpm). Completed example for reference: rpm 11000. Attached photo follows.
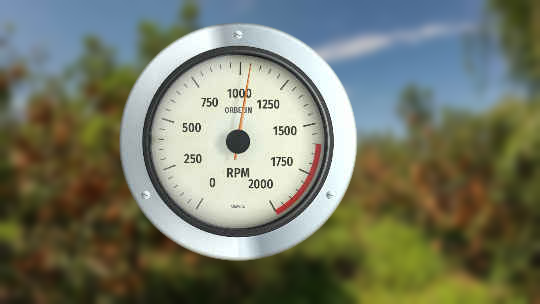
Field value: rpm 1050
